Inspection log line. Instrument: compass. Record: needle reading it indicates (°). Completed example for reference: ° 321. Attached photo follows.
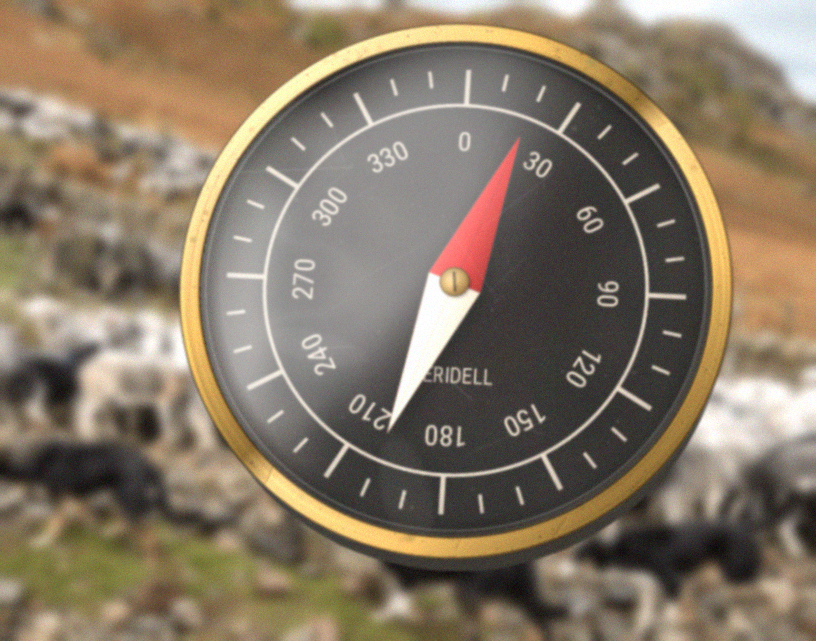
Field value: ° 20
